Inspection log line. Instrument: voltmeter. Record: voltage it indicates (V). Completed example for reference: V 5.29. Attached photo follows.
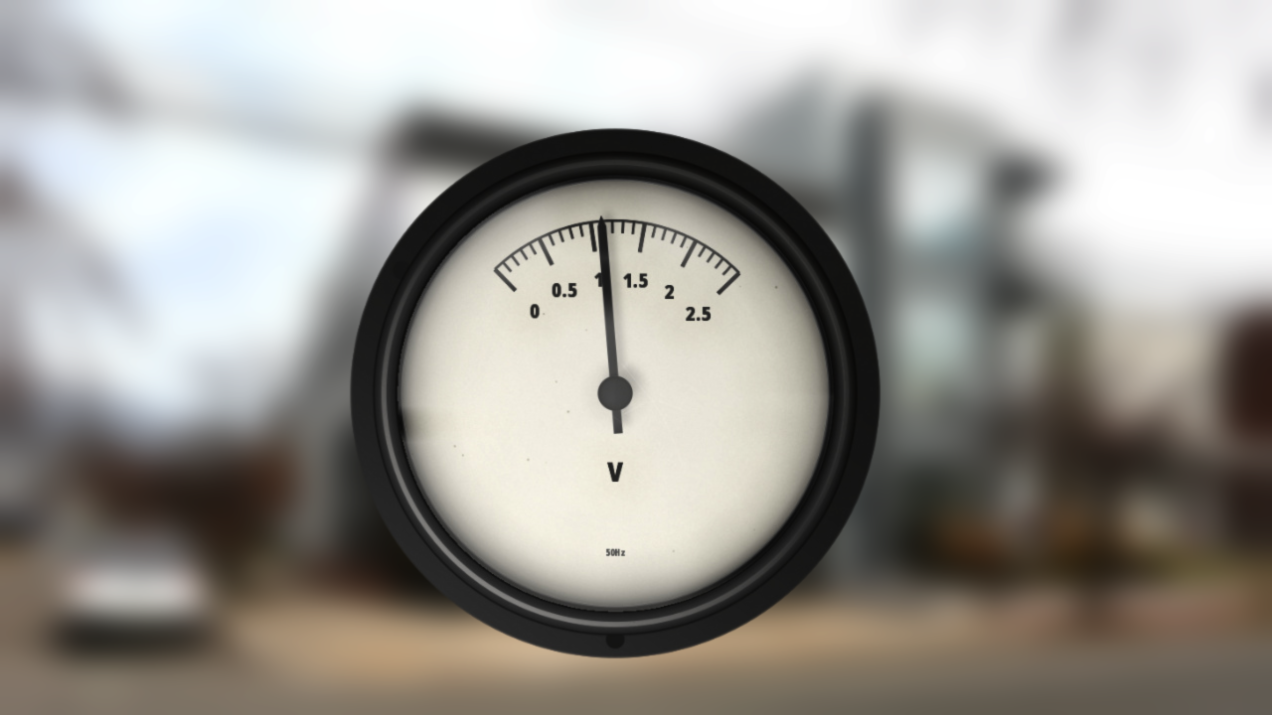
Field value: V 1.1
